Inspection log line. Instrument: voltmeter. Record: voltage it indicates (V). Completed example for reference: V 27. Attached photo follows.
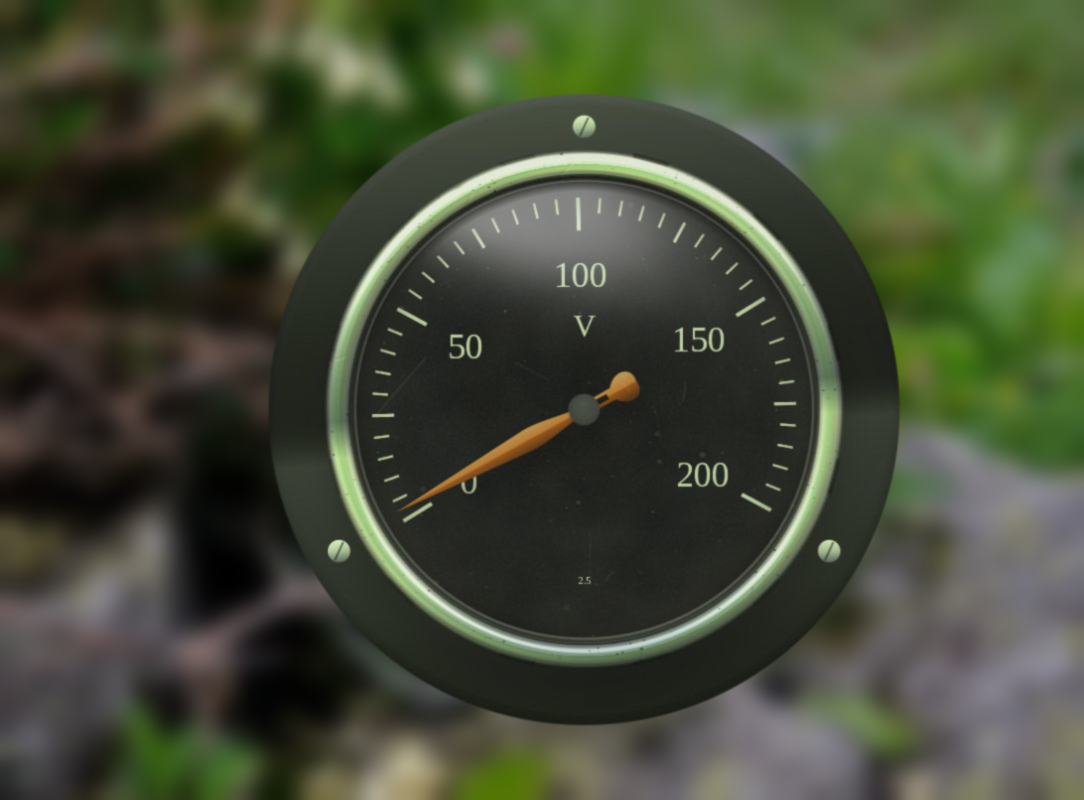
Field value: V 2.5
